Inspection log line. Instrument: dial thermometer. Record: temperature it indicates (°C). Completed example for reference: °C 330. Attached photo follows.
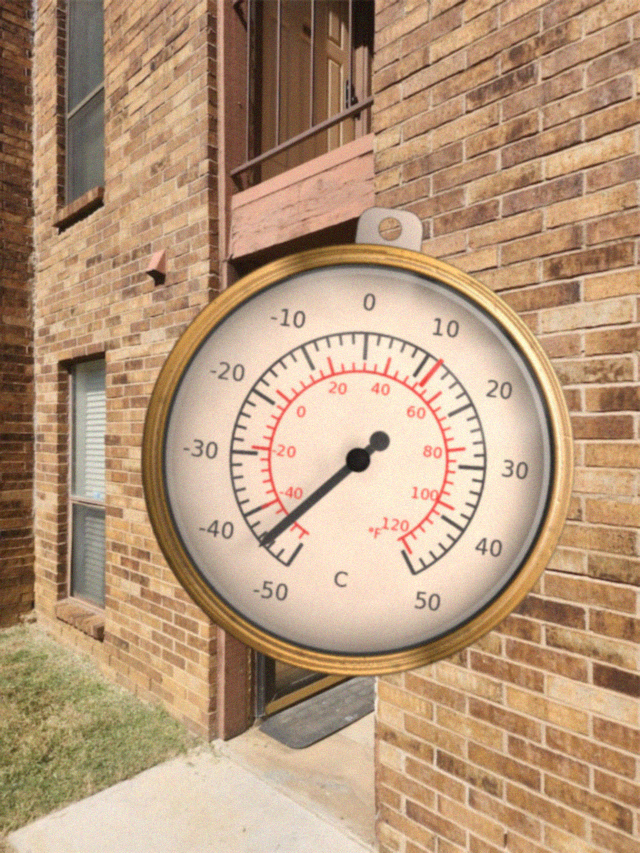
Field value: °C -45
